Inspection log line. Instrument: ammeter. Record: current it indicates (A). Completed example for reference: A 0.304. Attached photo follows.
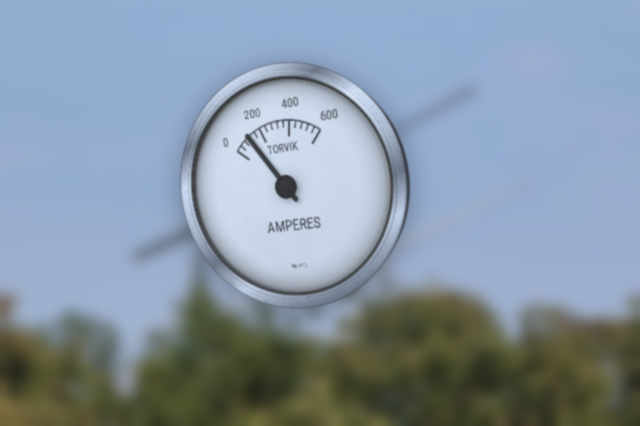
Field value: A 120
